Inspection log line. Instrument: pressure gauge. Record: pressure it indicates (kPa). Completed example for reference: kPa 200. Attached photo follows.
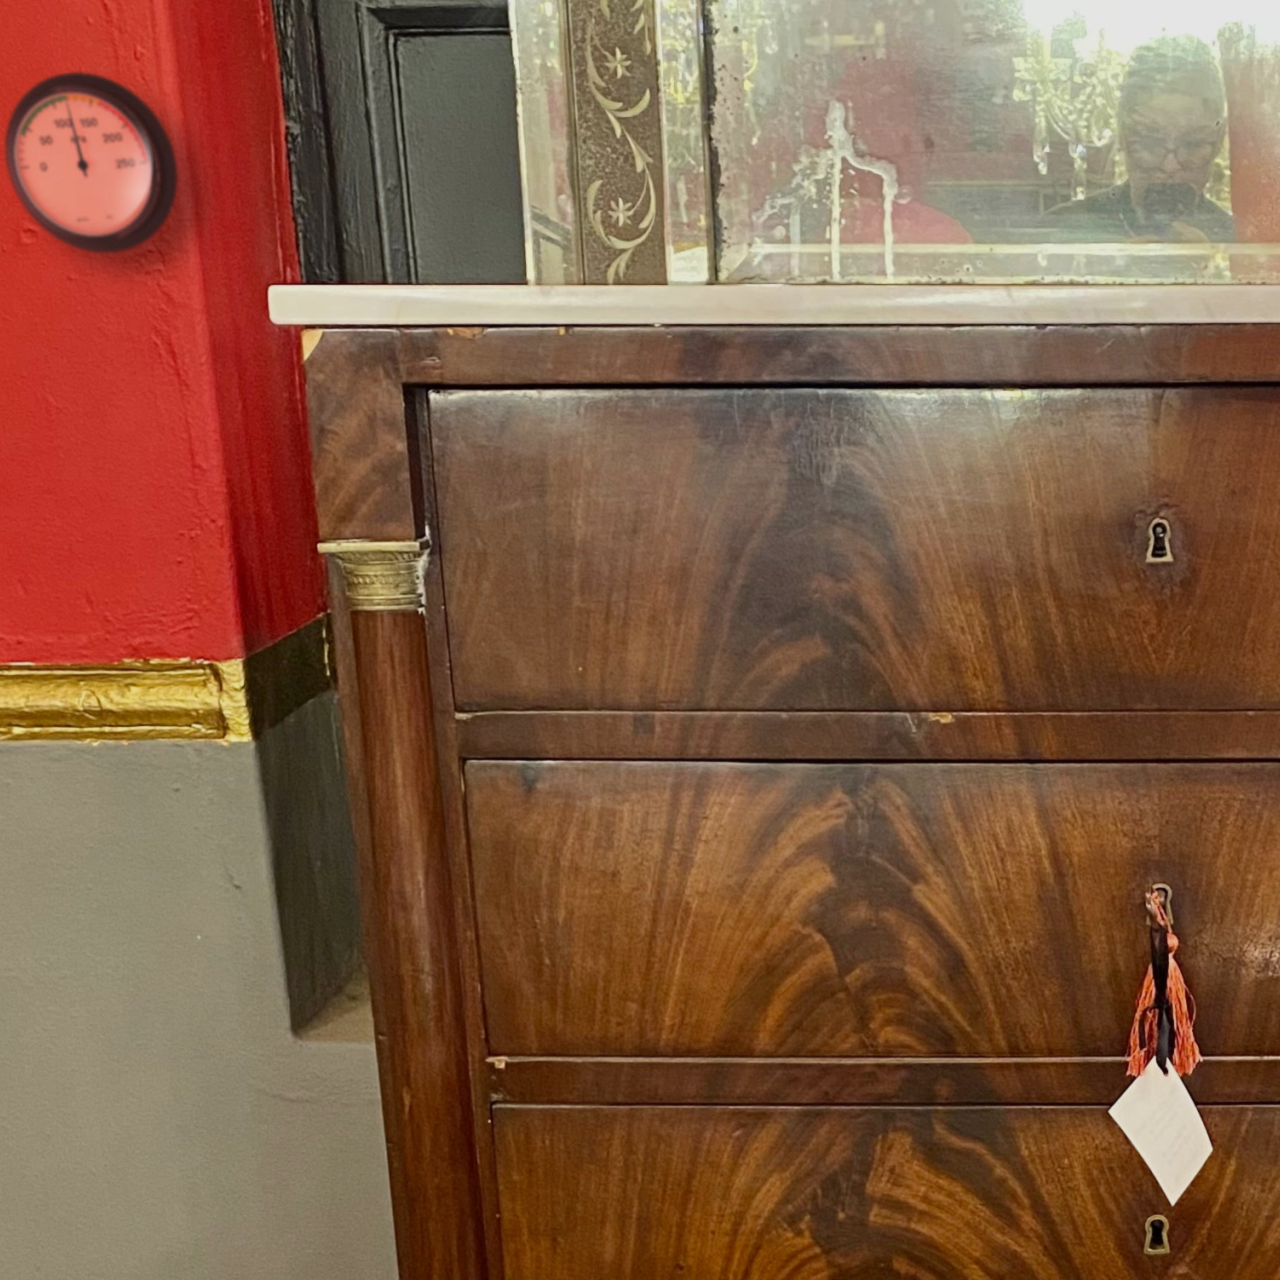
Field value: kPa 120
